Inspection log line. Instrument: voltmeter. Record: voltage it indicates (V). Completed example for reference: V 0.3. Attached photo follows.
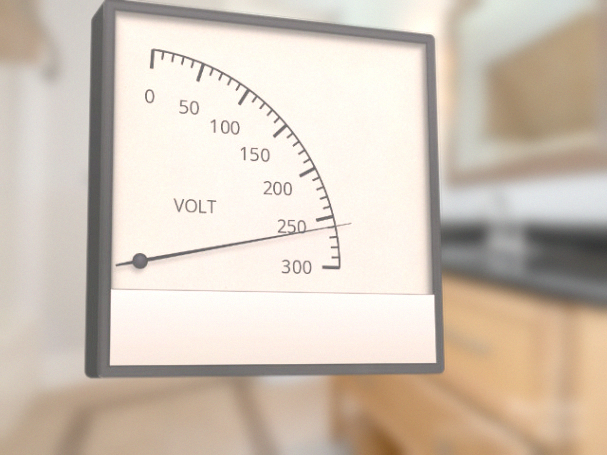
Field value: V 260
